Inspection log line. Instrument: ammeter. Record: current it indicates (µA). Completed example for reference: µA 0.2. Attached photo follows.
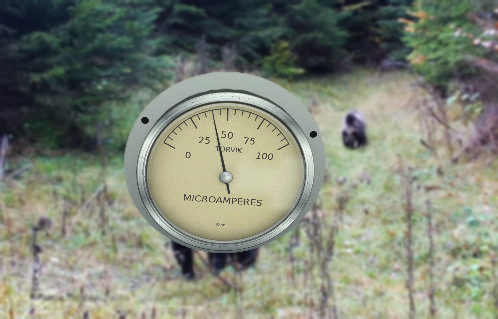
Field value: µA 40
